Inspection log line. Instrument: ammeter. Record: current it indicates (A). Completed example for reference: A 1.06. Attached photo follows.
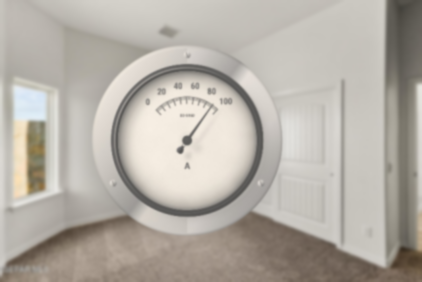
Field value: A 90
